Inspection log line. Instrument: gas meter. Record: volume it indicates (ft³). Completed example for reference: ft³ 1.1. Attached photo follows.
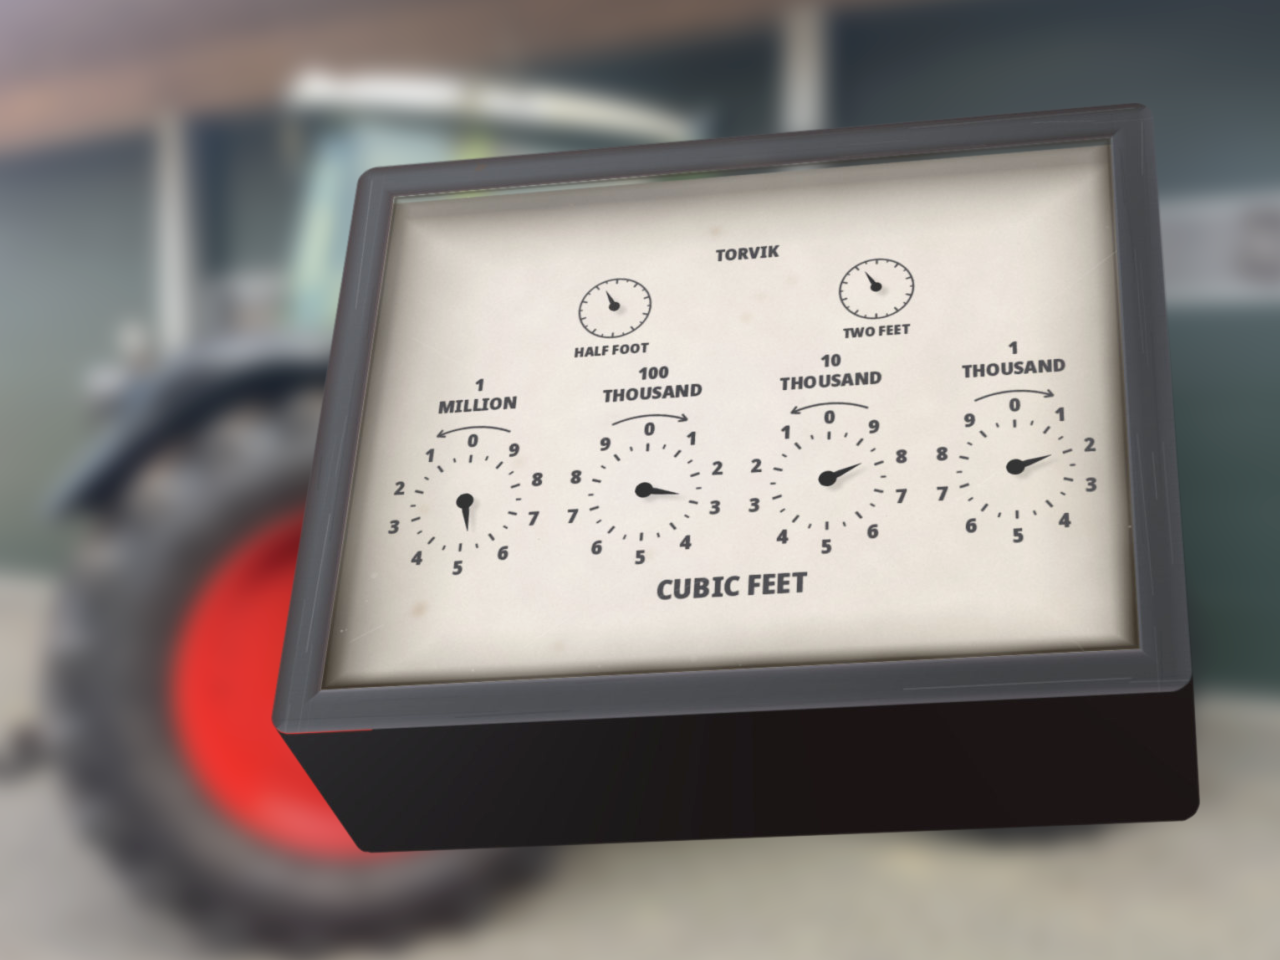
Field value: ft³ 528200
